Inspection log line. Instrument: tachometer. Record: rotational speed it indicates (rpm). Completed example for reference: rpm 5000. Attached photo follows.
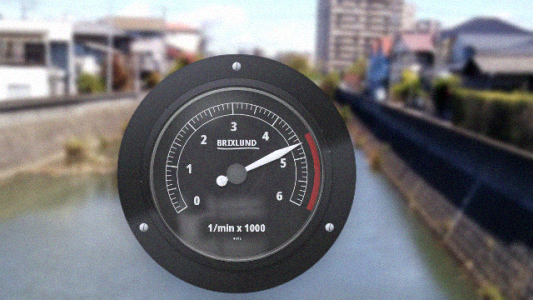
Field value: rpm 4700
